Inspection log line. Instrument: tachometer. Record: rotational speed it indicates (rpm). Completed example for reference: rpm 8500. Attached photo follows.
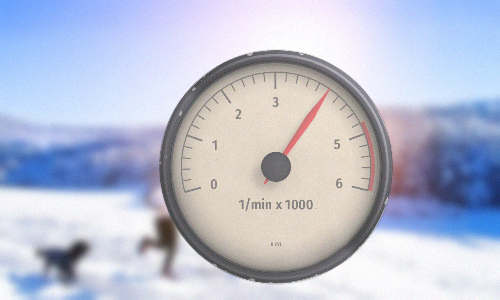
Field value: rpm 4000
